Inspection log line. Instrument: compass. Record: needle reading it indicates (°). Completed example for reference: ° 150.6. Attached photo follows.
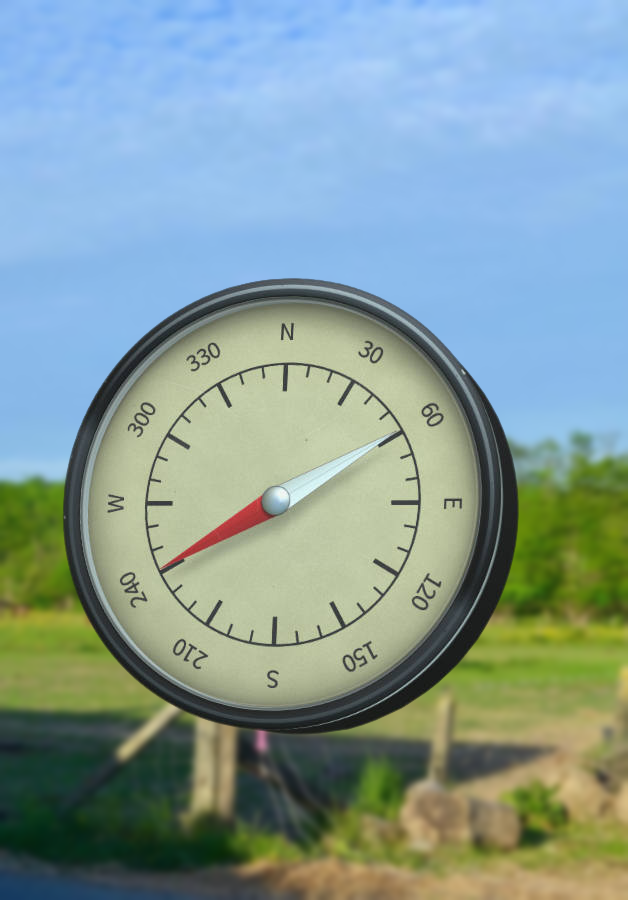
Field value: ° 240
